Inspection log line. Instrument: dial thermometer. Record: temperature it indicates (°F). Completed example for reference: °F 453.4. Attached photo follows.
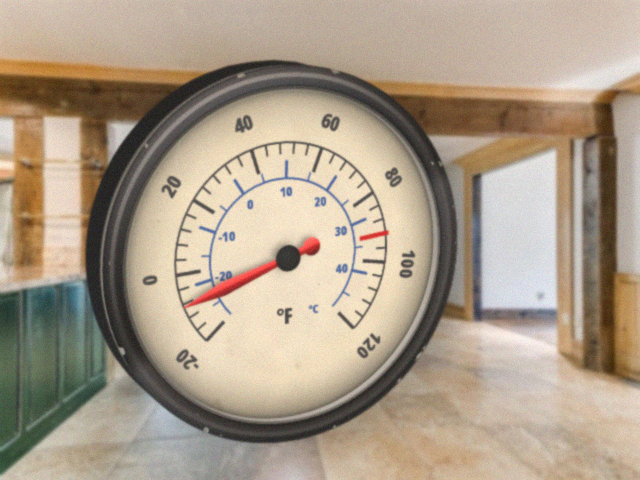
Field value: °F -8
